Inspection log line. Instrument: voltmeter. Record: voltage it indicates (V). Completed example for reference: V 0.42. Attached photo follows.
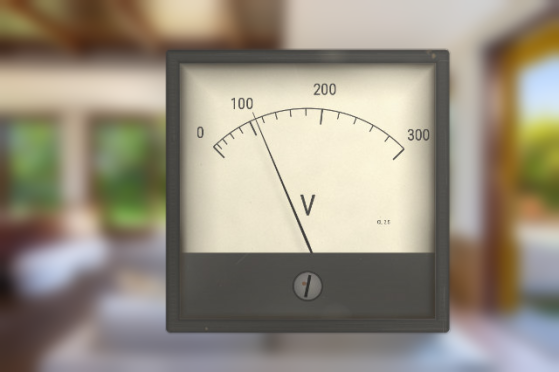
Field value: V 110
